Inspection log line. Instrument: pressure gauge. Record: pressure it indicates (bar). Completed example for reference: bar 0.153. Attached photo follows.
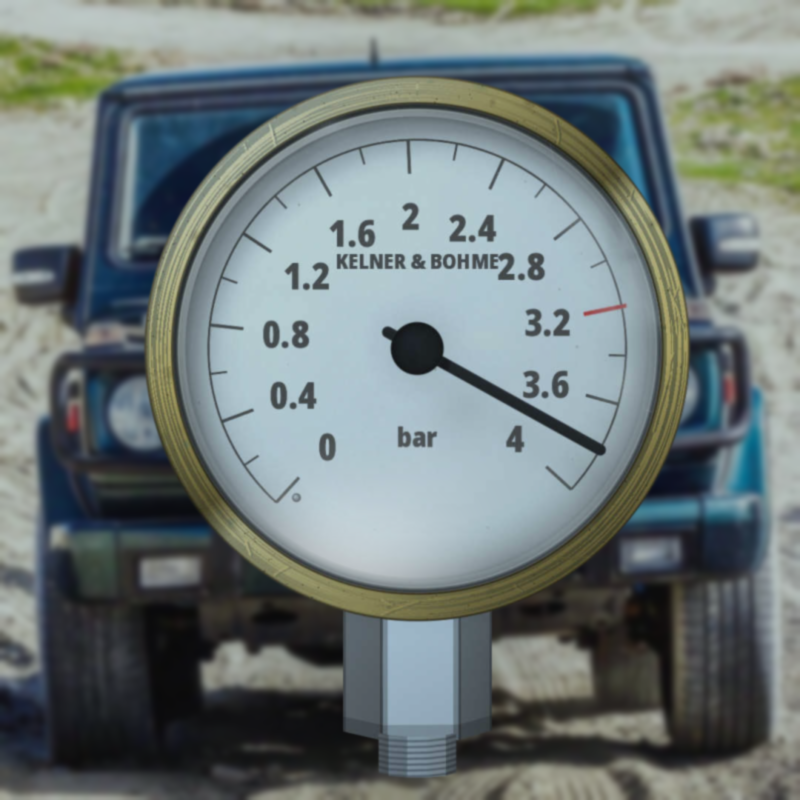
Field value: bar 3.8
